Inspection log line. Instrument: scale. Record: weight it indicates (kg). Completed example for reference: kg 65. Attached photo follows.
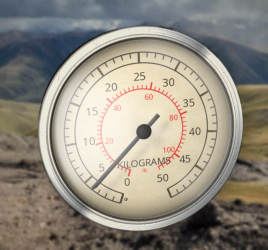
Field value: kg 4
